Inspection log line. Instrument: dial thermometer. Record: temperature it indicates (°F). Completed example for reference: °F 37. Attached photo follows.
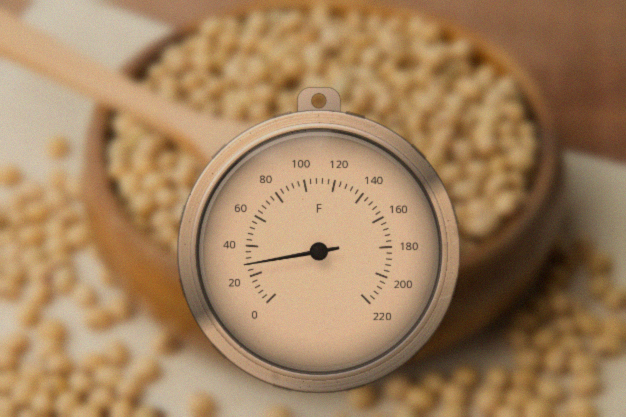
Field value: °F 28
